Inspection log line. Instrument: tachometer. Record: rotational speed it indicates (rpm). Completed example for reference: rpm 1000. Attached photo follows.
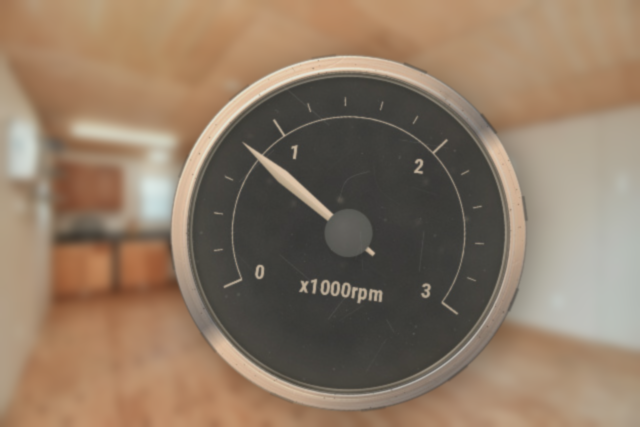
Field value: rpm 800
